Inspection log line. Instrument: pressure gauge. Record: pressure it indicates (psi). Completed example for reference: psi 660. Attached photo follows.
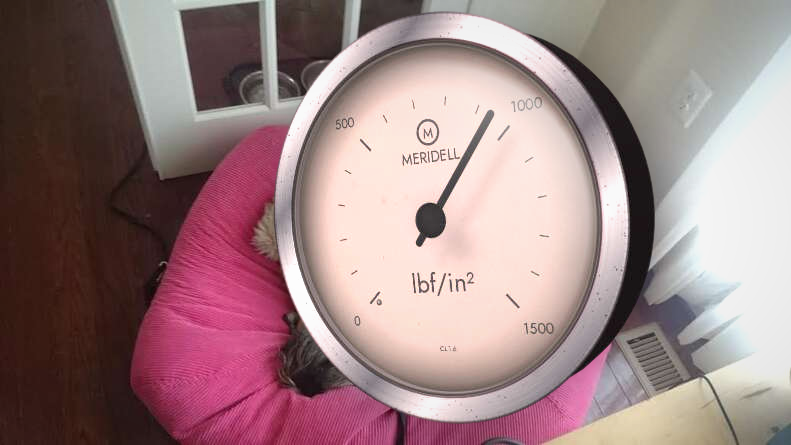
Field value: psi 950
